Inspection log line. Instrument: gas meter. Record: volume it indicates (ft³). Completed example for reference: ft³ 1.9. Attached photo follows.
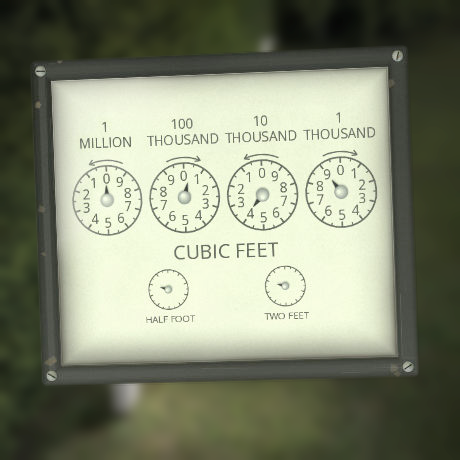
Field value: ft³ 3900
